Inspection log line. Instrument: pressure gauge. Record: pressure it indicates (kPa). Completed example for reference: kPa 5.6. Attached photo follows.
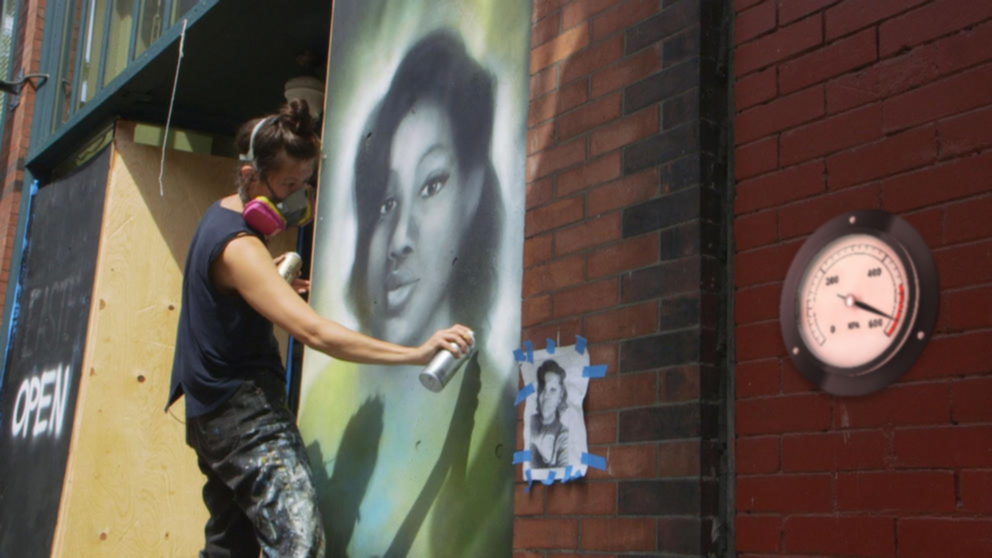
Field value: kPa 560
